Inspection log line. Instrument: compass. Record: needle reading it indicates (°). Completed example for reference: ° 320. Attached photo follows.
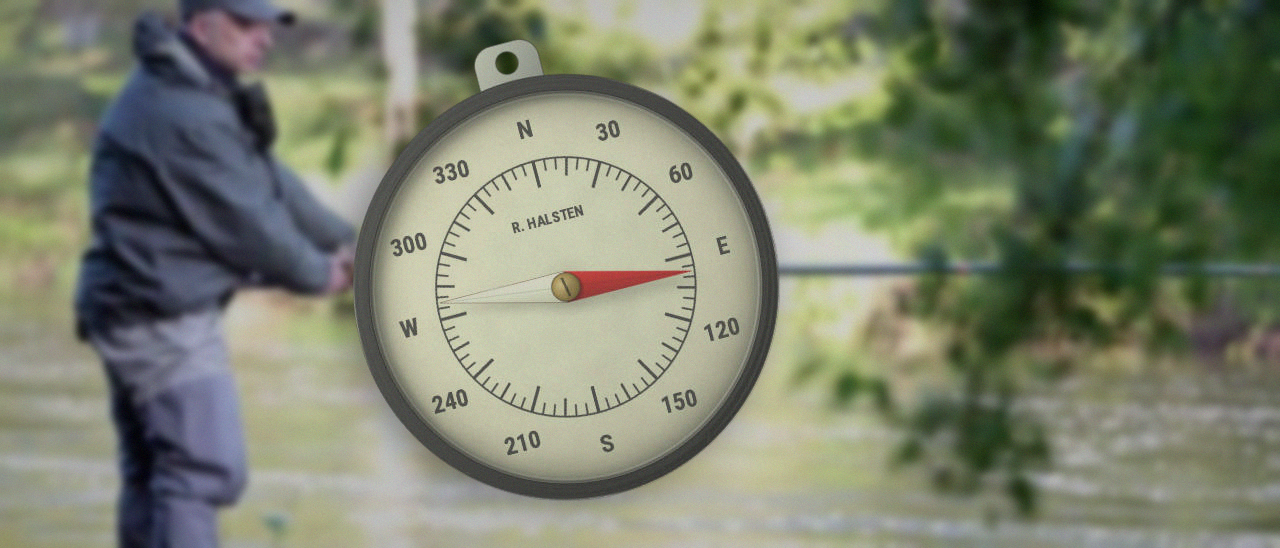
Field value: ° 97.5
